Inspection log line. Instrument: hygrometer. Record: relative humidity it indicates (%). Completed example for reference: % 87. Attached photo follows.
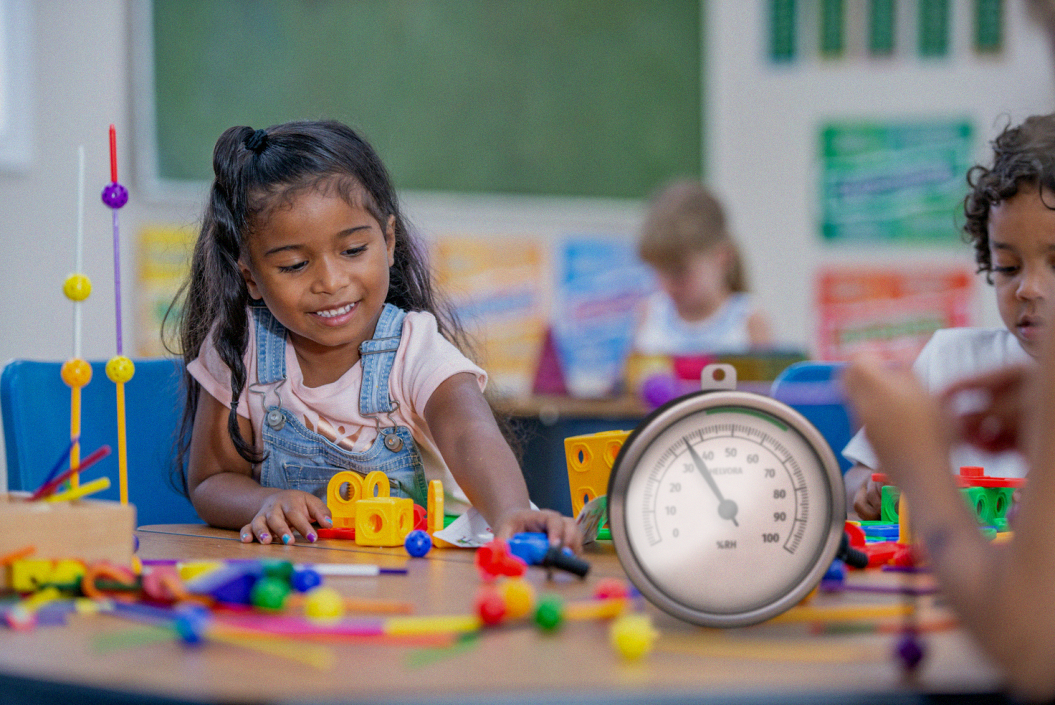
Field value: % 35
